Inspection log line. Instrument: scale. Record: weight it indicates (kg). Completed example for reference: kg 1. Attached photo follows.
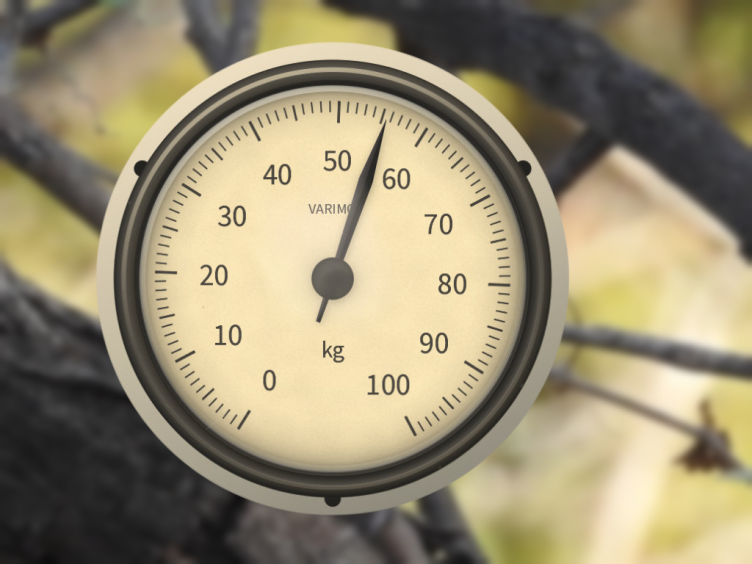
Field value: kg 55.5
